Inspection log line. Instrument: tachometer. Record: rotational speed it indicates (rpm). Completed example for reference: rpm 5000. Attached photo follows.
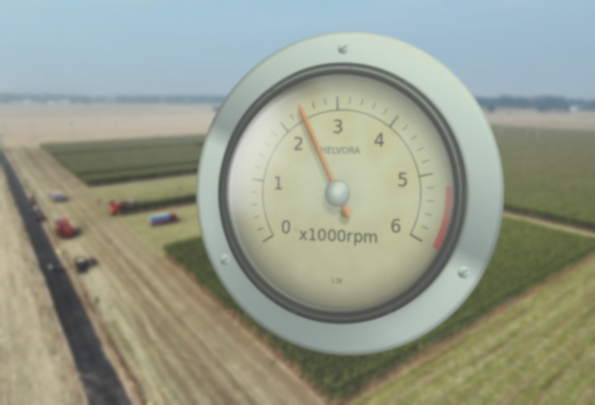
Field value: rpm 2400
